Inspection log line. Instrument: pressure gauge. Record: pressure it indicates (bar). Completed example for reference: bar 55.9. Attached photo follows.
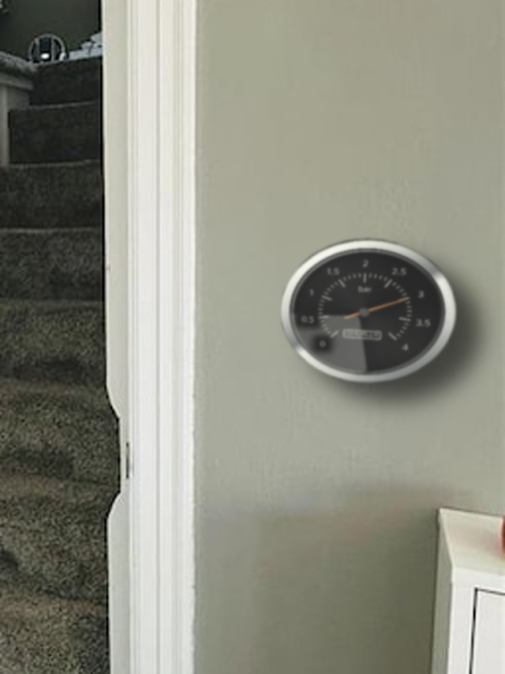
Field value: bar 3
